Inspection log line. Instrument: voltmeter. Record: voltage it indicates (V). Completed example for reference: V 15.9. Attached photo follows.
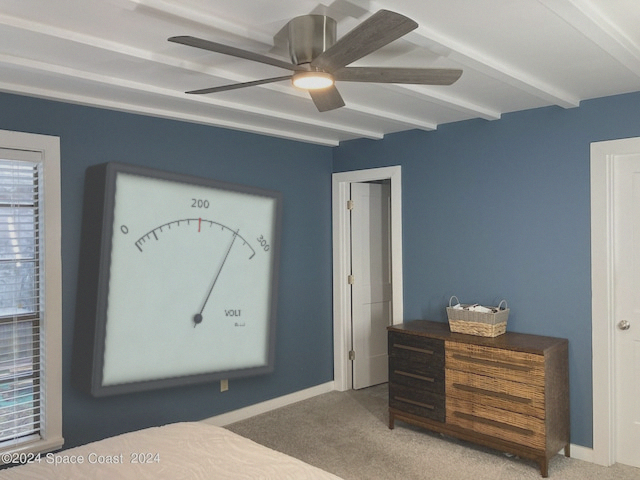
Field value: V 260
